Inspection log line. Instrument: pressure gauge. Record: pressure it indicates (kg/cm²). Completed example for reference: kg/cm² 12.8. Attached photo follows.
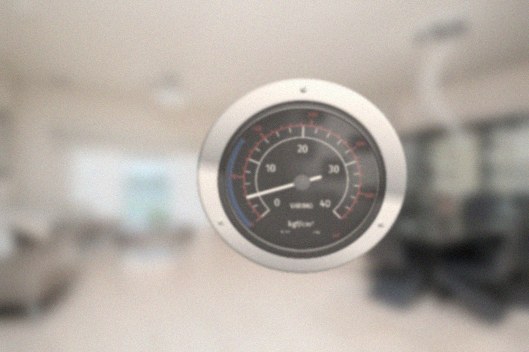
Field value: kg/cm² 4
